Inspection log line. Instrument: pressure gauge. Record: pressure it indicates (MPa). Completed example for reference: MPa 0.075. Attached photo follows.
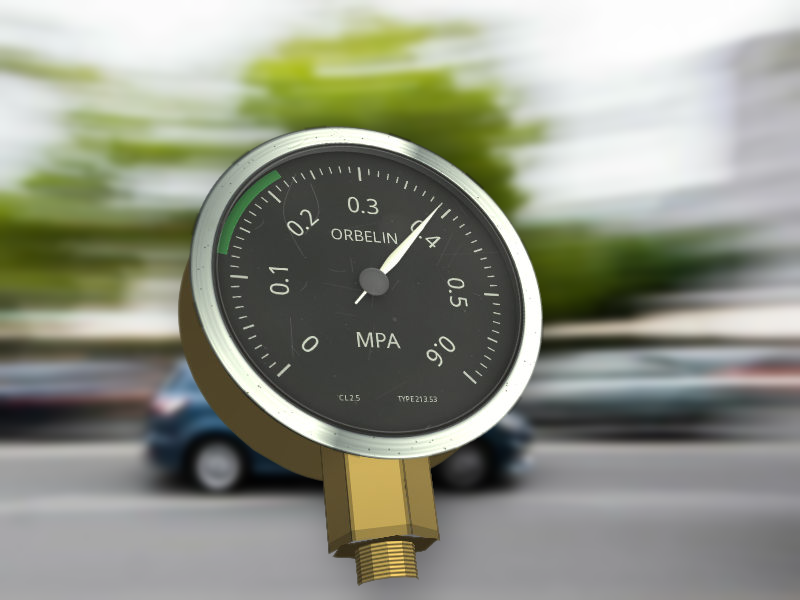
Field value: MPa 0.39
